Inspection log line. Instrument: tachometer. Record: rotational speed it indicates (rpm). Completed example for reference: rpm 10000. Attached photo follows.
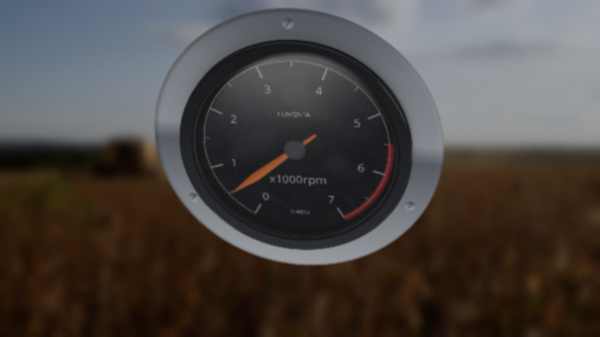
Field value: rpm 500
